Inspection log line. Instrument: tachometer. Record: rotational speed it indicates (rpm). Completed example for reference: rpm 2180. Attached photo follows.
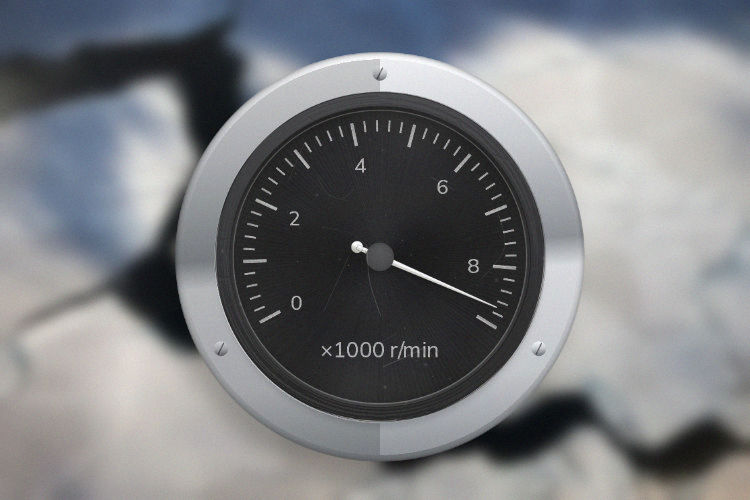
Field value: rpm 8700
